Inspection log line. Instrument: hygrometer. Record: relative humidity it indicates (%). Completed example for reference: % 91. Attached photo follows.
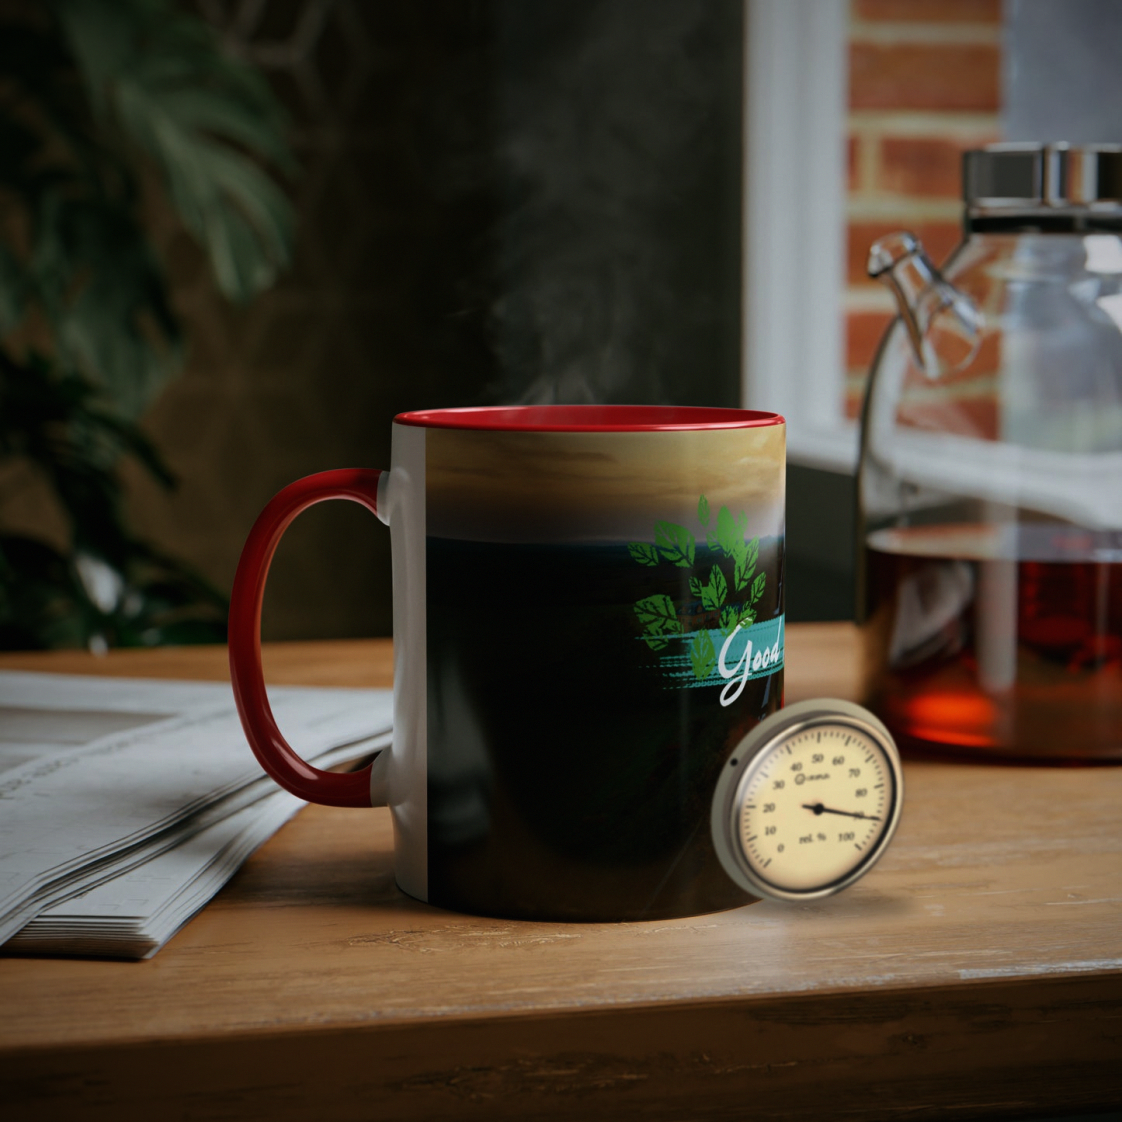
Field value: % 90
